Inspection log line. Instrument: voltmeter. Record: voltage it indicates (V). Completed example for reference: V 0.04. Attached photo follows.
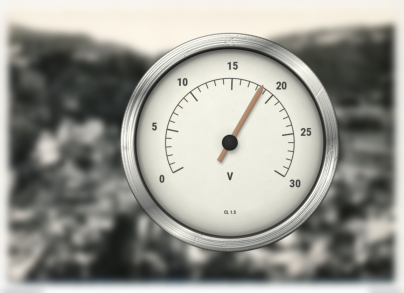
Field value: V 18.5
